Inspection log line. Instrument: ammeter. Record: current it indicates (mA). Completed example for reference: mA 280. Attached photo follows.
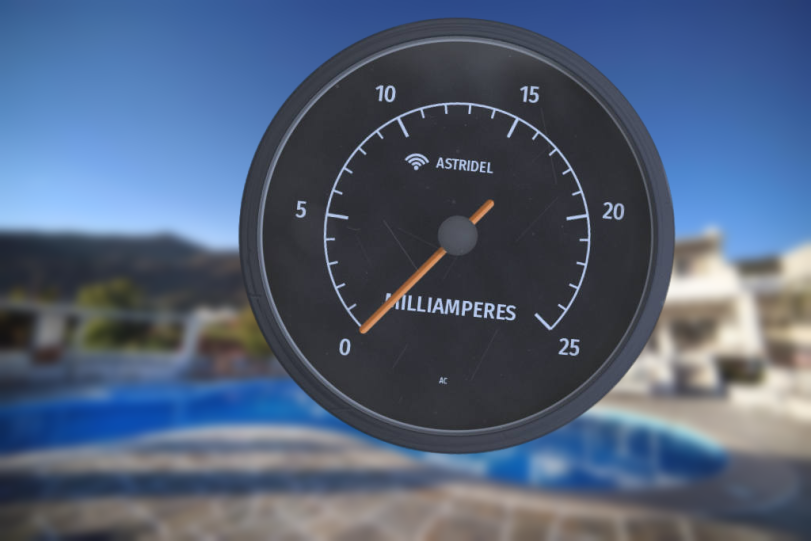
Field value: mA 0
